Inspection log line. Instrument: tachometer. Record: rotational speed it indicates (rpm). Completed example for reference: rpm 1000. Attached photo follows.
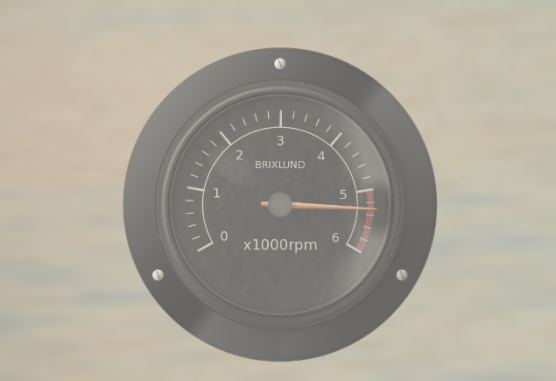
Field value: rpm 5300
